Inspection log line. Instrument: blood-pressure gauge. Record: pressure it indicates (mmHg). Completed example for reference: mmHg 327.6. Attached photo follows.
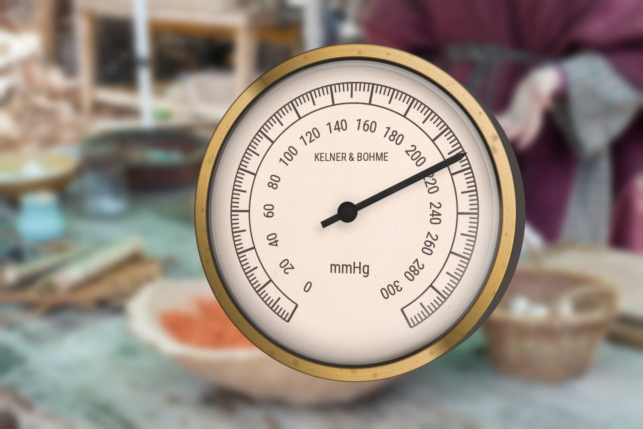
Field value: mmHg 214
